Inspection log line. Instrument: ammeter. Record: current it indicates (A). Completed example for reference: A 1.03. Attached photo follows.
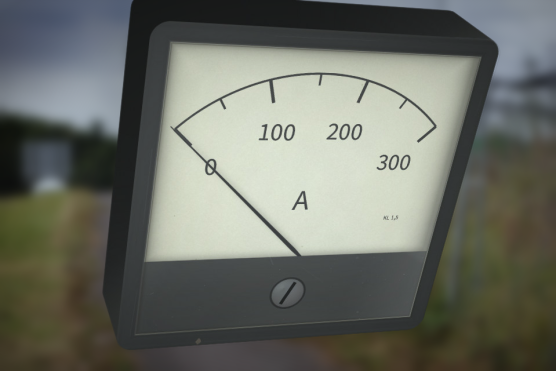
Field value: A 0
